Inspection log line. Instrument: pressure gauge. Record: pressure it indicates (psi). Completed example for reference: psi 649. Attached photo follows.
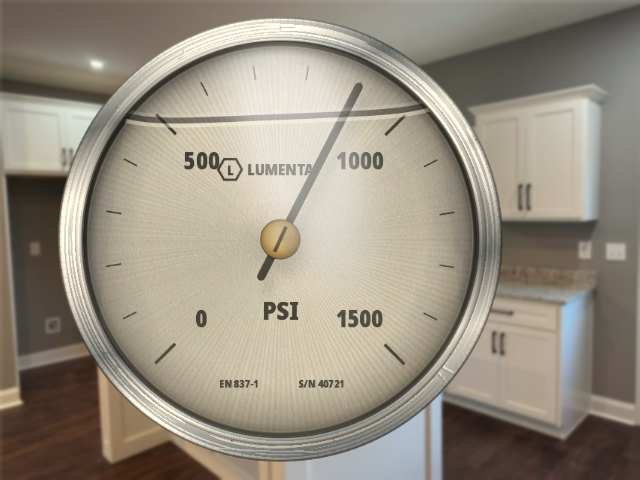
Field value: psi 900
